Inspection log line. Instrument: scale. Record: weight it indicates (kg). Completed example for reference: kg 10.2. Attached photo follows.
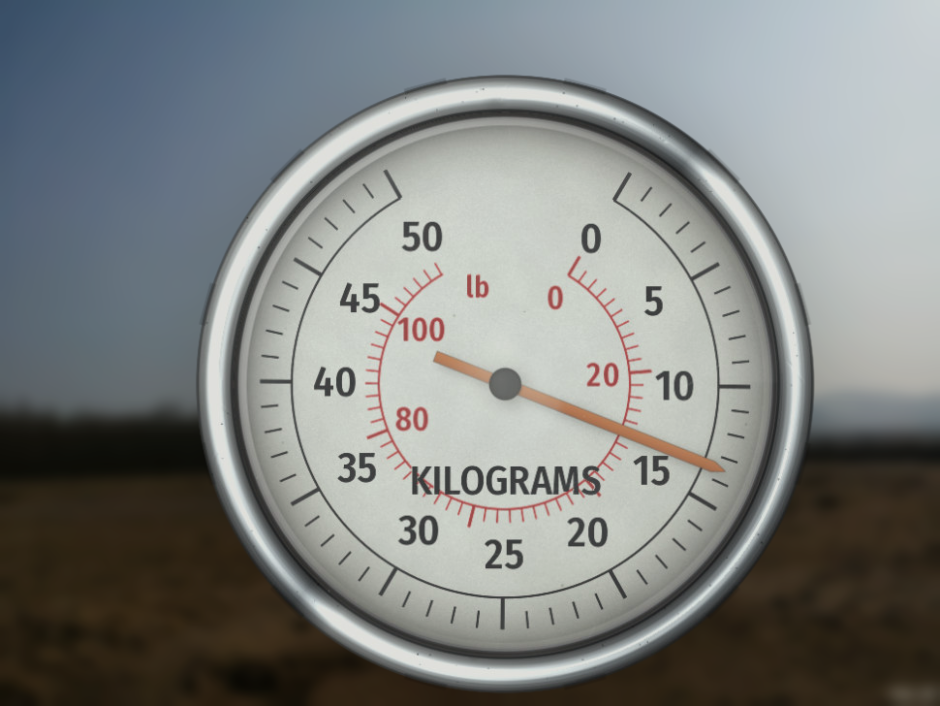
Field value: kg 13.5
